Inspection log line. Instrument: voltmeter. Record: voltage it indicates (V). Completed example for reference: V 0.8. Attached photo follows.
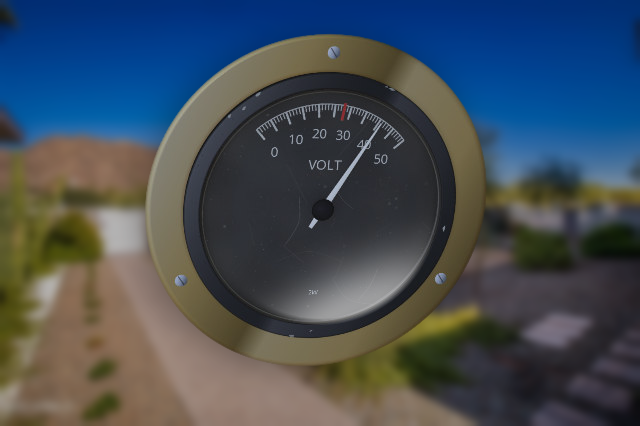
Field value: V 40
